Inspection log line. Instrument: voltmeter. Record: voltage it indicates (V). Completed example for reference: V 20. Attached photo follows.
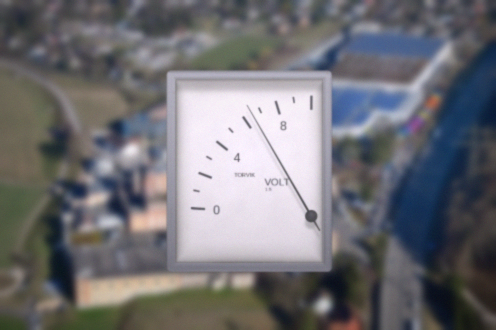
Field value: V 6.5
